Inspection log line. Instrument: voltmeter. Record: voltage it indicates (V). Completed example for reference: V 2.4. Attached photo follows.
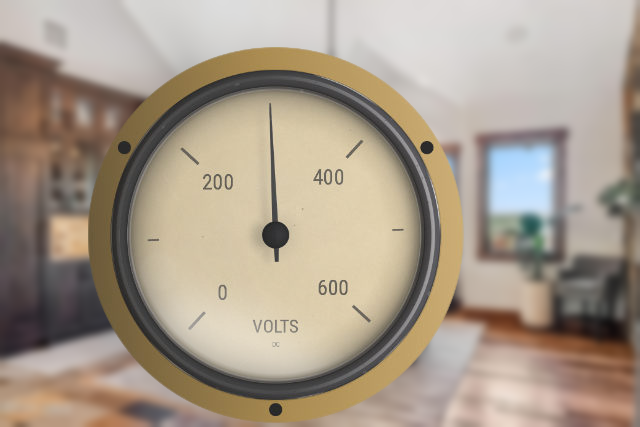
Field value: V 300
